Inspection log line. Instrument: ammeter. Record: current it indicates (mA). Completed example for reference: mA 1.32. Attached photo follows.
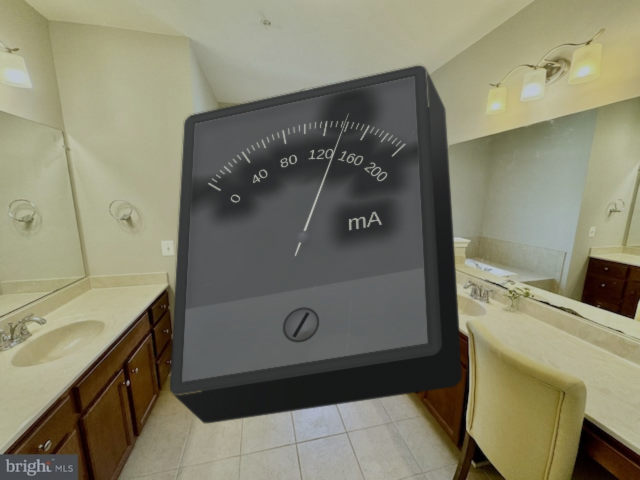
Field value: mA 140
